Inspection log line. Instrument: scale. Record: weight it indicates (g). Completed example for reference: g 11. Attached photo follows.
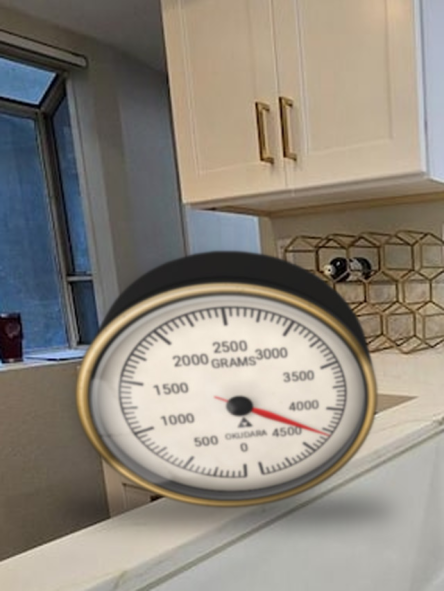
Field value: g 4250
